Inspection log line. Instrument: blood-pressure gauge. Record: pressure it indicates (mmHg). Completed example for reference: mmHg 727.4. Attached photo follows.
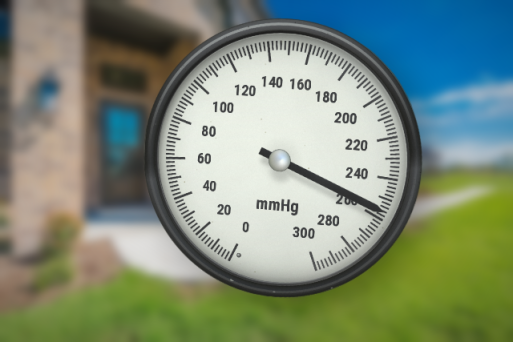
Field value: mmHg 256
